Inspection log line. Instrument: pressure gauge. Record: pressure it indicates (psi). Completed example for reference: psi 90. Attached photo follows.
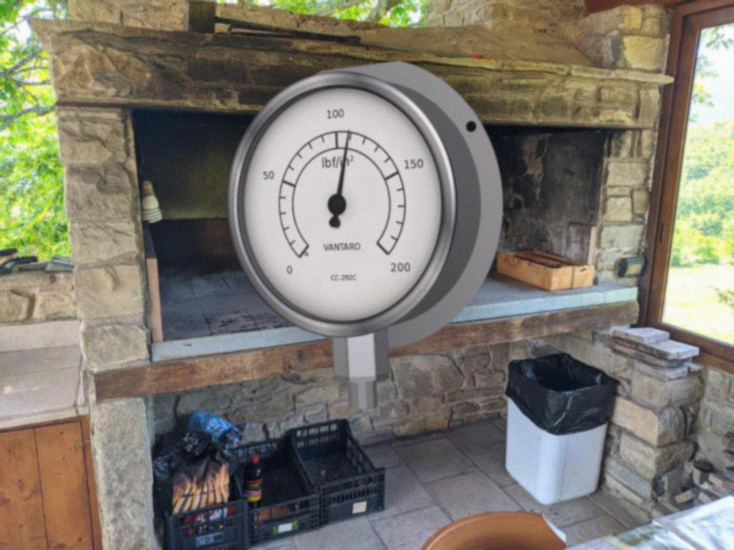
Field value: psi 110
